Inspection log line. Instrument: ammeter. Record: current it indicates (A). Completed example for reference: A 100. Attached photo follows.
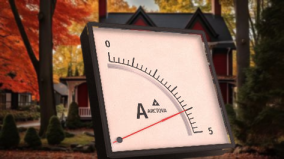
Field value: A 4
